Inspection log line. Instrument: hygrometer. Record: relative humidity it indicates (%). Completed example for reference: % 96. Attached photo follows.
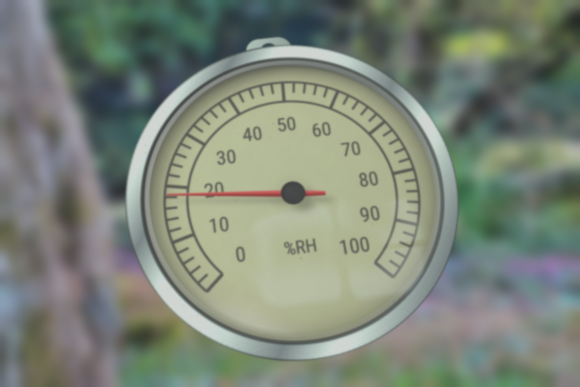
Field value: % 18
